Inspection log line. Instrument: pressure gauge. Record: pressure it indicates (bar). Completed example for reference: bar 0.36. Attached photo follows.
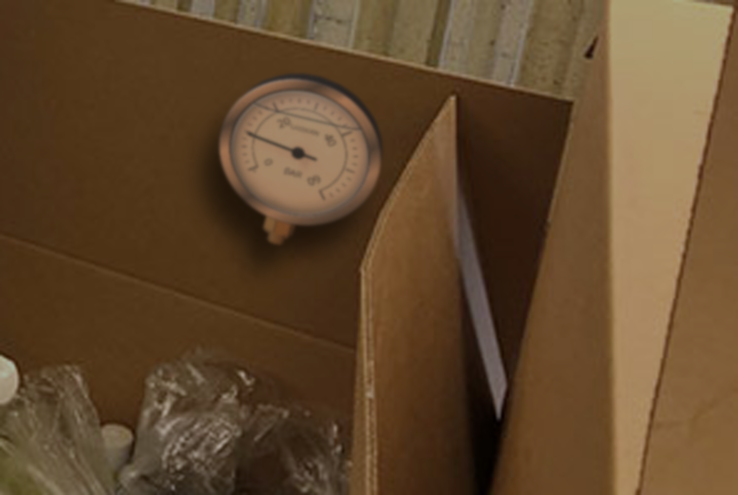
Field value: bar 10
